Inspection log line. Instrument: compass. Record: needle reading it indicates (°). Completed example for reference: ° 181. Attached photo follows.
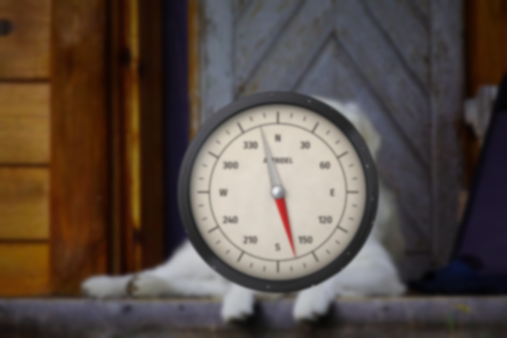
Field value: ° 165
